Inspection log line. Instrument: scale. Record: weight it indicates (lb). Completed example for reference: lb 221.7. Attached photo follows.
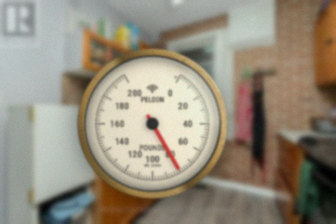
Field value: lb 80
